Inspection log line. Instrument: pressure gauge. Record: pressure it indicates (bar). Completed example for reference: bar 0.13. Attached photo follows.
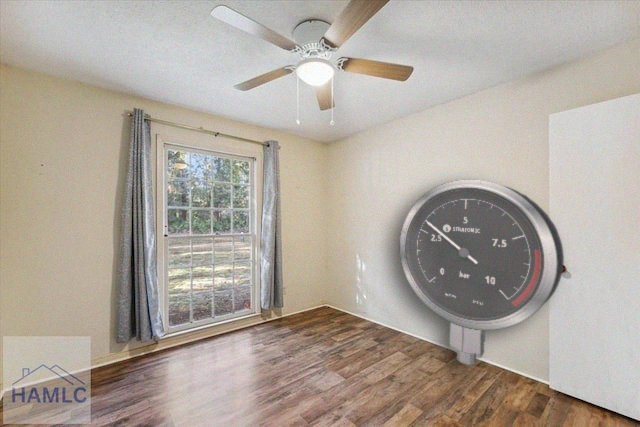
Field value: bar 3
